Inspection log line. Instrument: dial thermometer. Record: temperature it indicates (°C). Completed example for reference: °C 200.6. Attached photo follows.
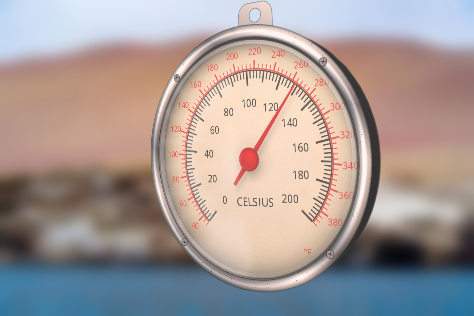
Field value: °C 130
